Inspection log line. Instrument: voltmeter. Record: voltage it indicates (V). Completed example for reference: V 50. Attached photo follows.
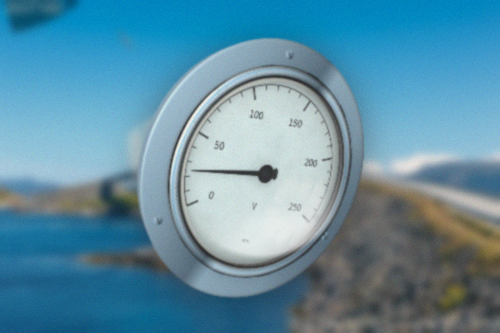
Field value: V 25
